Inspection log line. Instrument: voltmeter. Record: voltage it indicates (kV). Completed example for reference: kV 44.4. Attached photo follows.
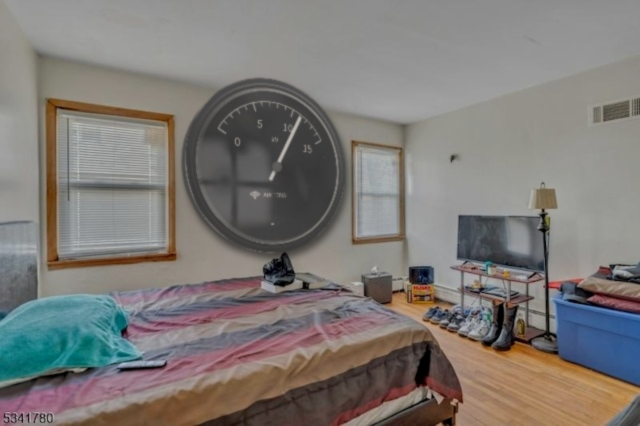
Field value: kV 11
